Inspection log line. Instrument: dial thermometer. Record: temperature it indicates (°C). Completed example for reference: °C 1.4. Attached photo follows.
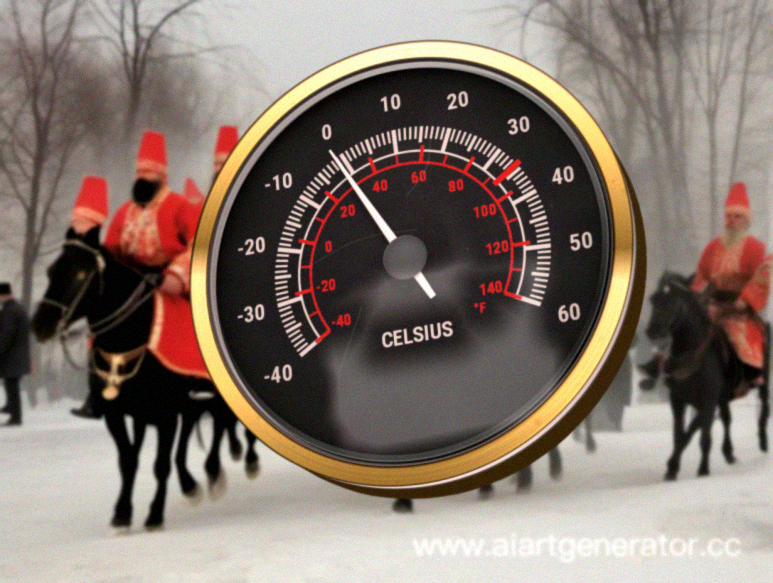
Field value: °C -1
